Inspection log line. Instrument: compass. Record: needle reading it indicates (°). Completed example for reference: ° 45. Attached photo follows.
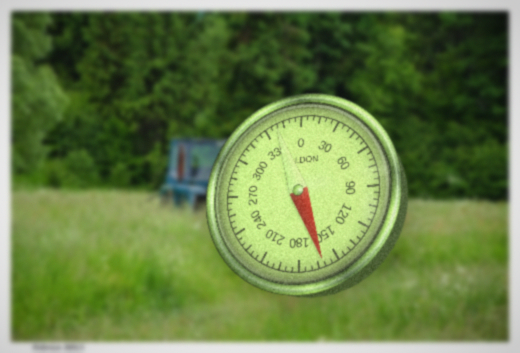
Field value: ° 160
